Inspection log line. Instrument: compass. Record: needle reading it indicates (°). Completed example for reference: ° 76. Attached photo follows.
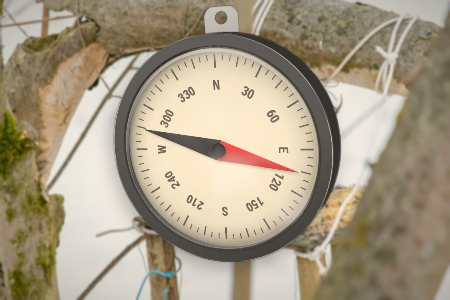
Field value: ° 105
